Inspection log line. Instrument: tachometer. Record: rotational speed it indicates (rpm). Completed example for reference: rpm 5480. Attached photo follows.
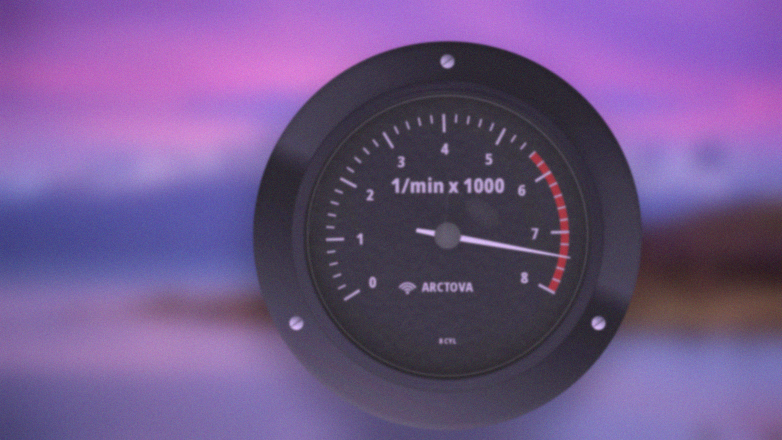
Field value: rpm 7400
